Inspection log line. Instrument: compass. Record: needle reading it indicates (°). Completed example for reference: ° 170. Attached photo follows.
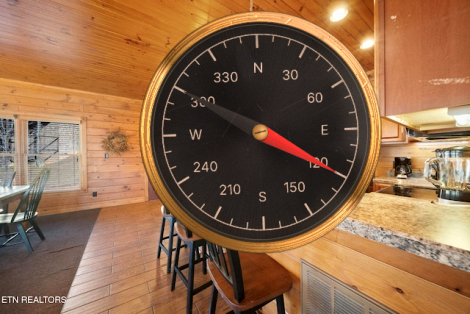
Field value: ° 120
